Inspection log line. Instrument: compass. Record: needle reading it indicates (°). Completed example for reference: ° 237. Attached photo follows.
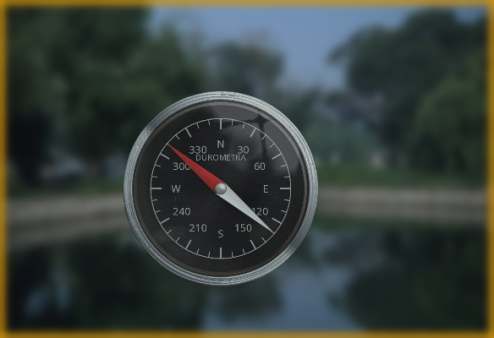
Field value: ° 310
